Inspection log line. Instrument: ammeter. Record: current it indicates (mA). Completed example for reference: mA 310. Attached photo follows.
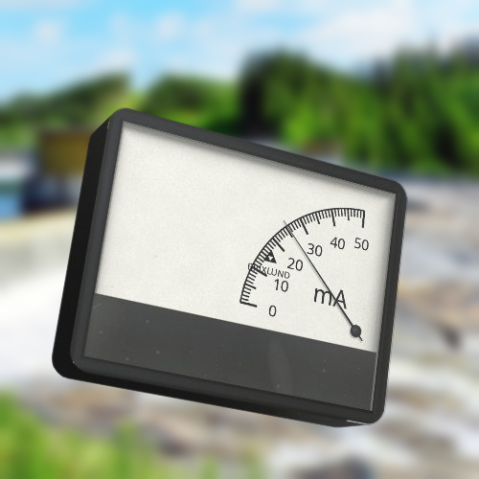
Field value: mA 25
